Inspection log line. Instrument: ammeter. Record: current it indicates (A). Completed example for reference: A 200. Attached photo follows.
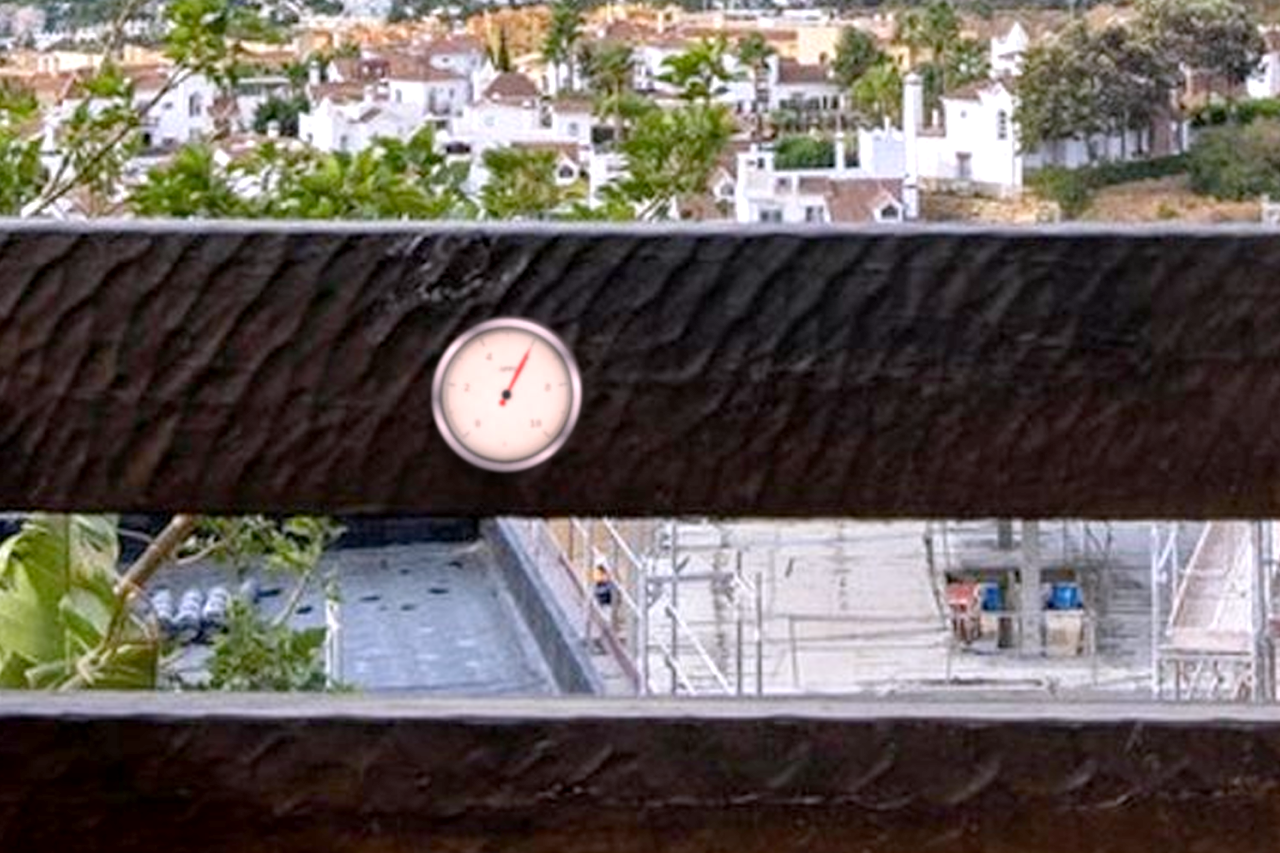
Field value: A 6
